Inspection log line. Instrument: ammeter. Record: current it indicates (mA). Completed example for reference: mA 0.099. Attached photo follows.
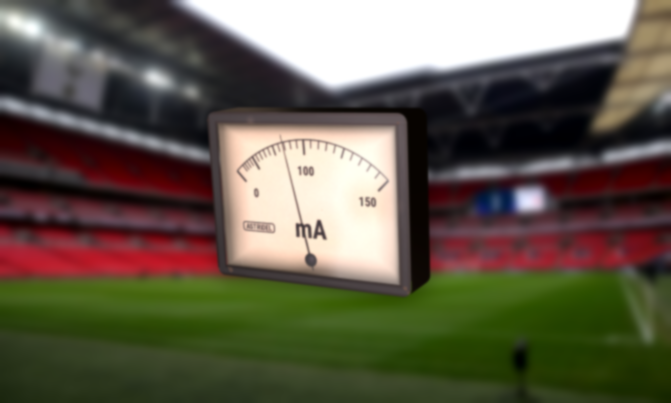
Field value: mA 85
